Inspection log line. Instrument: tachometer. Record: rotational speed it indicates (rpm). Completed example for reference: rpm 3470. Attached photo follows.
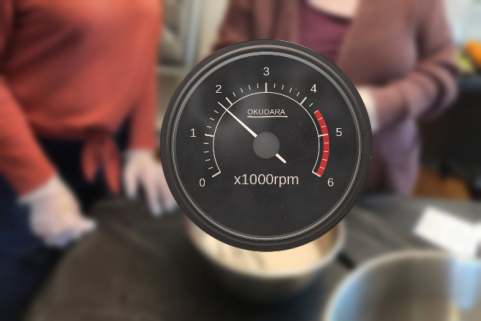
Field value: rpm 1800
